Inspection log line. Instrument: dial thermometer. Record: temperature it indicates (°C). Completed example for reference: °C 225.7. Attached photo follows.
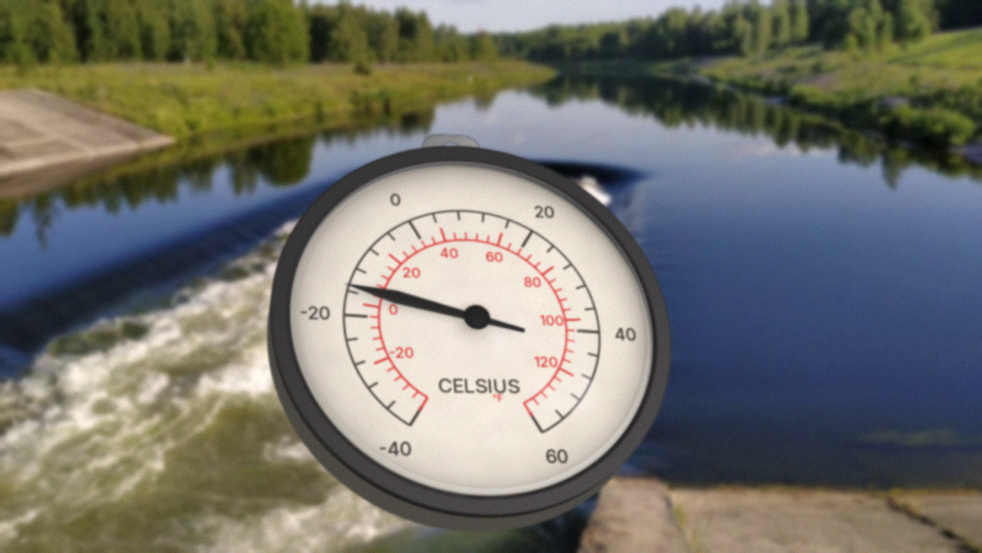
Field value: °C -16
